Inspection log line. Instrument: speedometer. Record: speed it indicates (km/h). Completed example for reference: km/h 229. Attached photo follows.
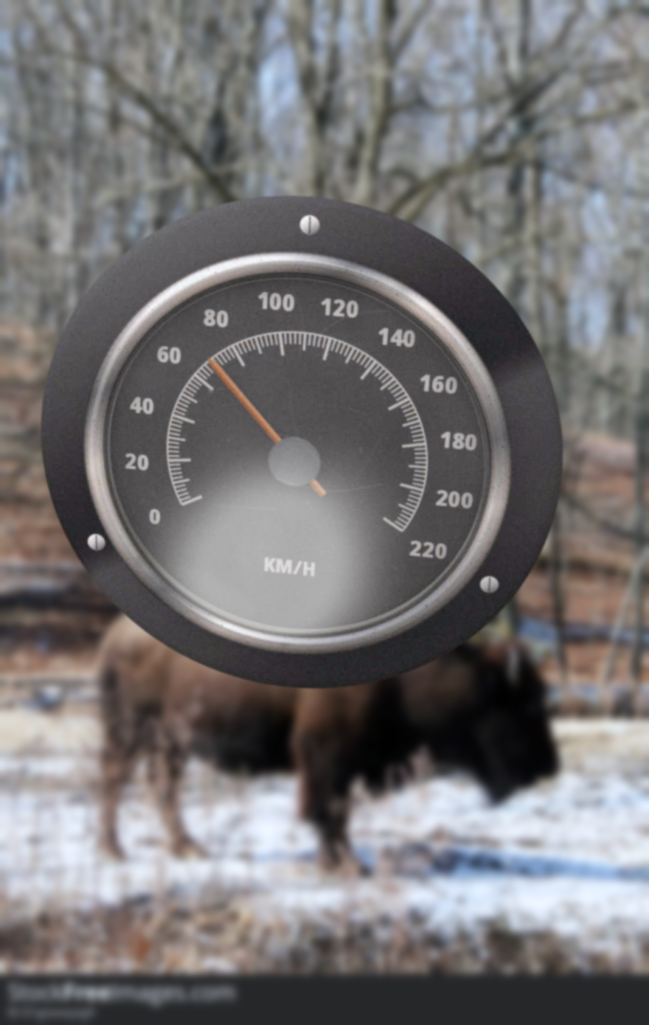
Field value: km/h 70
